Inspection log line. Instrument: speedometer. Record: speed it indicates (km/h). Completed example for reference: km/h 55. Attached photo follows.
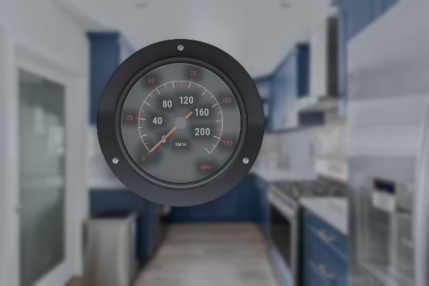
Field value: km/h 0
